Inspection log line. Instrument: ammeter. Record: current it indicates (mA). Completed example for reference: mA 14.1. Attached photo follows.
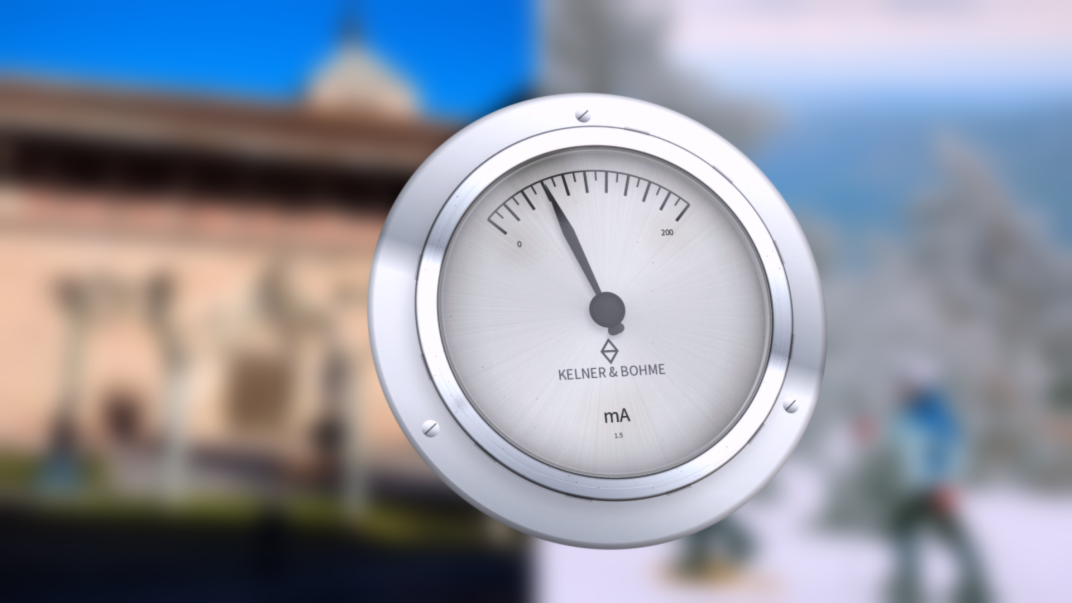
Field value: mA 60
